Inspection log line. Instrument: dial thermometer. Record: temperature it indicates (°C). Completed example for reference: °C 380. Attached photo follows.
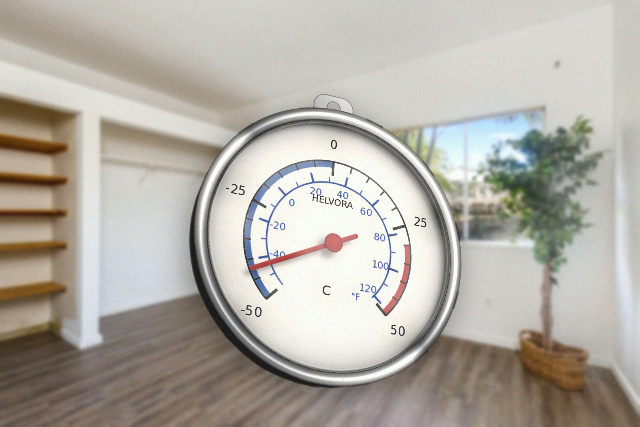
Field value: °C -42.5
